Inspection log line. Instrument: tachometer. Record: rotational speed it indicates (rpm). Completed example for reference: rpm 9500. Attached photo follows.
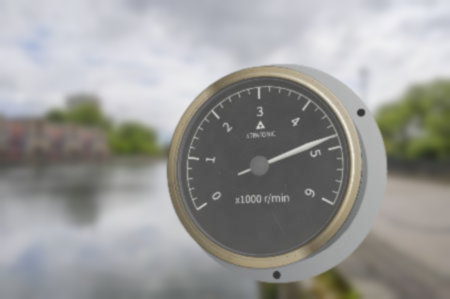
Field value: rpm 4800
